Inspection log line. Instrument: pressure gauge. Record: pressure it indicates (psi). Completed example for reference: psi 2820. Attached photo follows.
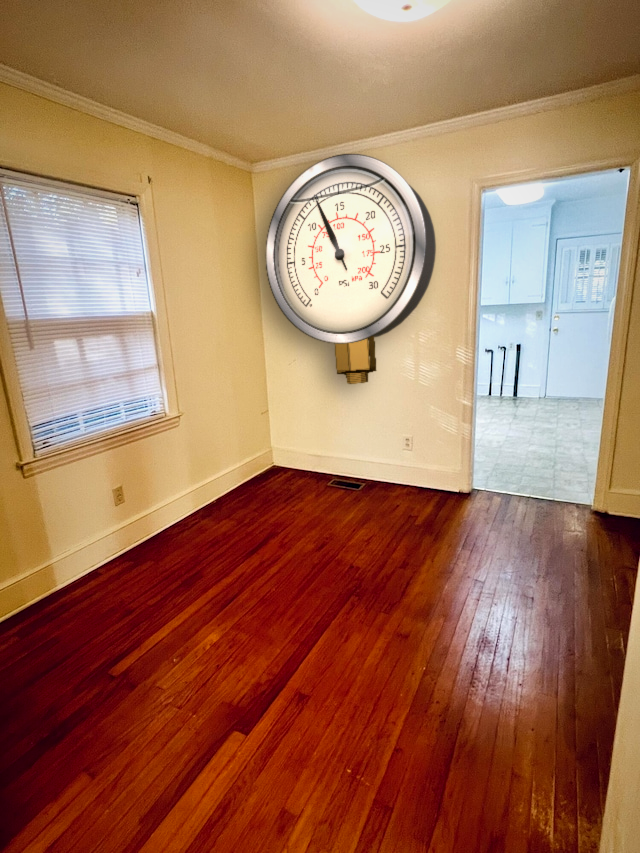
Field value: psi 12.5
